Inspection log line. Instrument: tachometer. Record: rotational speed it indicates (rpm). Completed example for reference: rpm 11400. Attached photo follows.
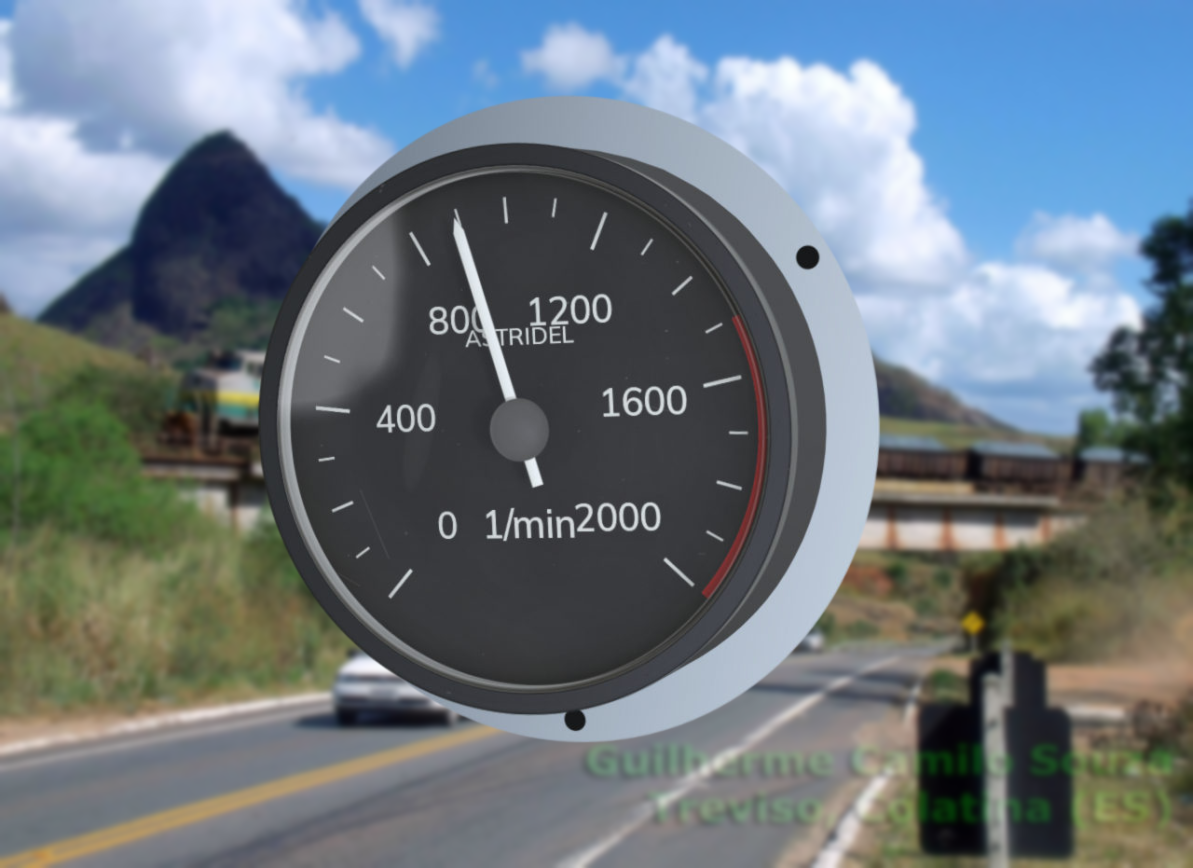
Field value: rpm 900
